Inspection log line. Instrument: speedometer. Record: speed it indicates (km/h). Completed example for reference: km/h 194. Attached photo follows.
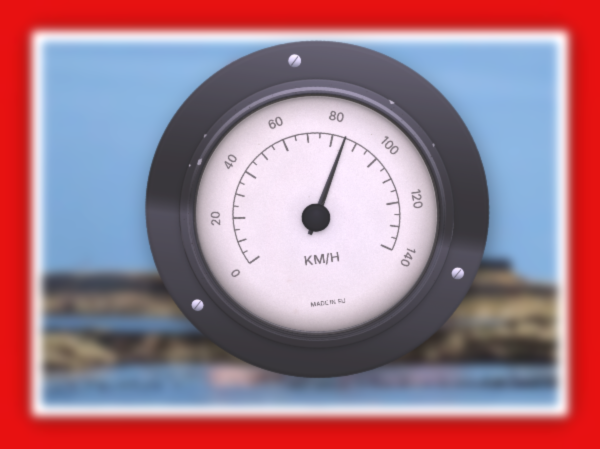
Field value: km/h 85
